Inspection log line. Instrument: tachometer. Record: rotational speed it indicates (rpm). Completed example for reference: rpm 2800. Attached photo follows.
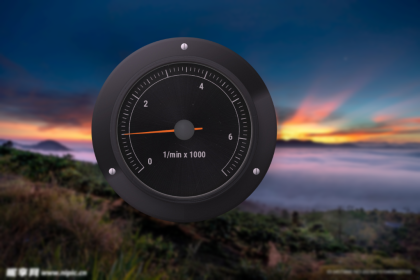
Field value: rpm 1000
